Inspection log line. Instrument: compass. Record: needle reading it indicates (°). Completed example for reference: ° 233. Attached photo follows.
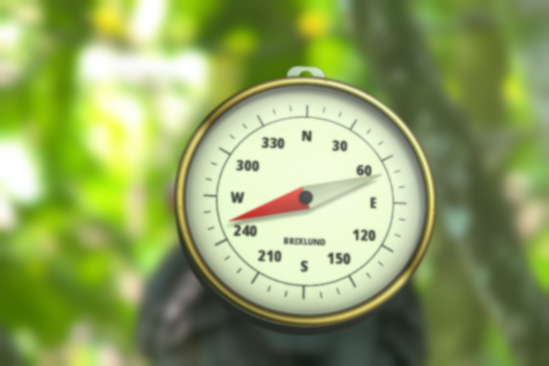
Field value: ° 250
